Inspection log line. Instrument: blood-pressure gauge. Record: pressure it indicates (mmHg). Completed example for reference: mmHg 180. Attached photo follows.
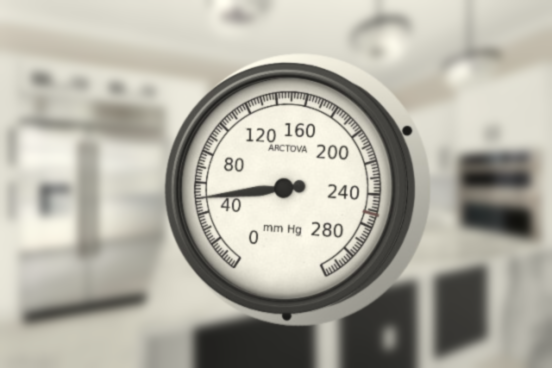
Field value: mmHg 50
